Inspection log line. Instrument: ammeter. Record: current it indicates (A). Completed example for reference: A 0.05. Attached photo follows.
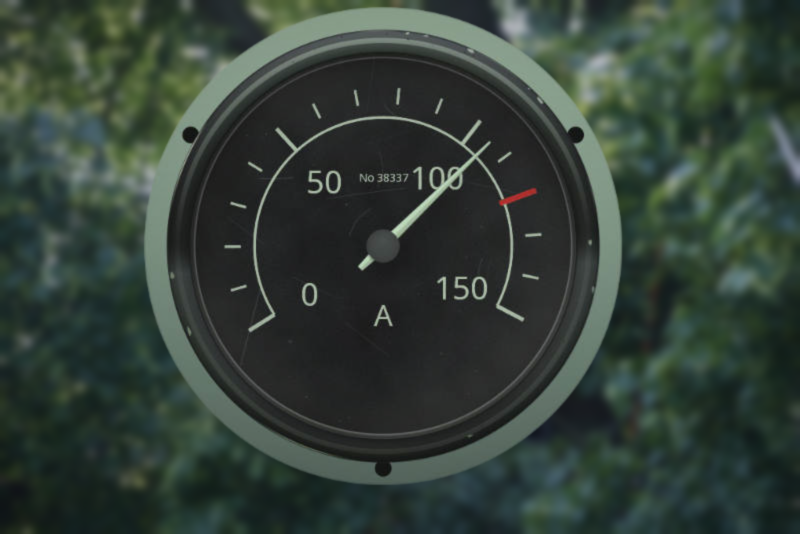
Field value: A 105
